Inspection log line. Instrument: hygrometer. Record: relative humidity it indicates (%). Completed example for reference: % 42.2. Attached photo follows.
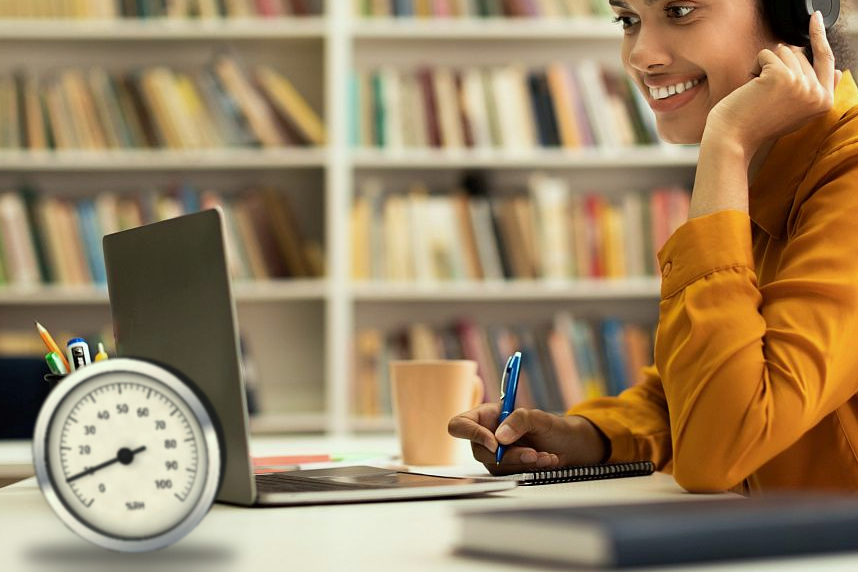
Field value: % 10
